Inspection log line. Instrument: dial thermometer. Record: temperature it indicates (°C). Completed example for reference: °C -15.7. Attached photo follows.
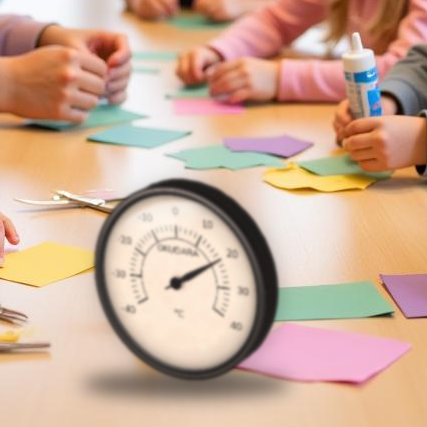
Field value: °C 20
